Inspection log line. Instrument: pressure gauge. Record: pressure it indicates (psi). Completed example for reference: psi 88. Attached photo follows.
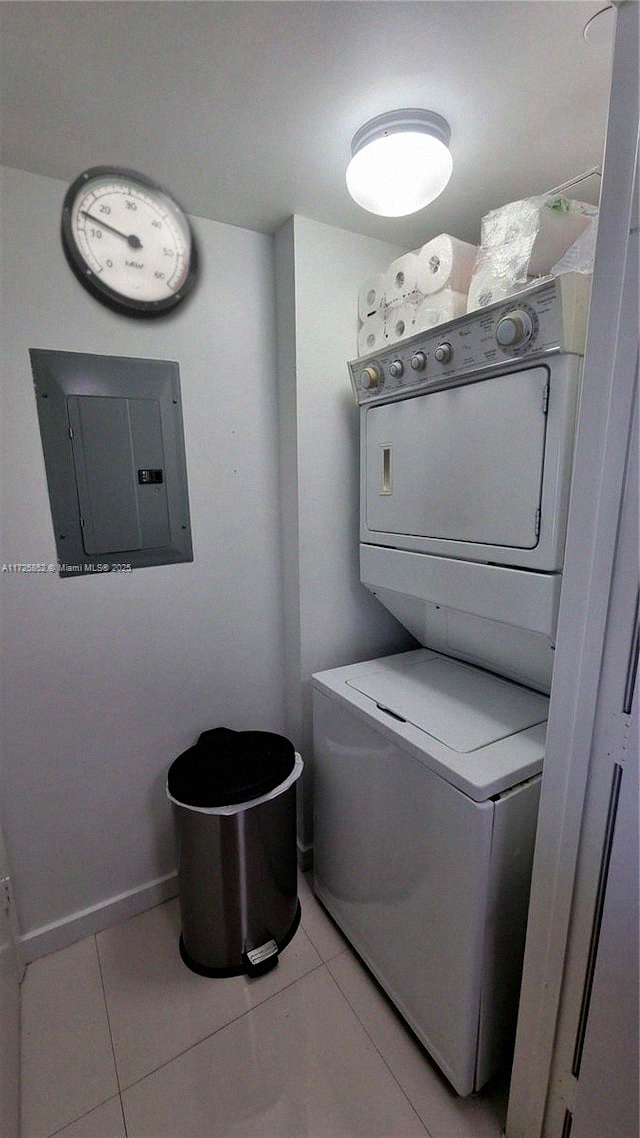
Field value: psi 14
